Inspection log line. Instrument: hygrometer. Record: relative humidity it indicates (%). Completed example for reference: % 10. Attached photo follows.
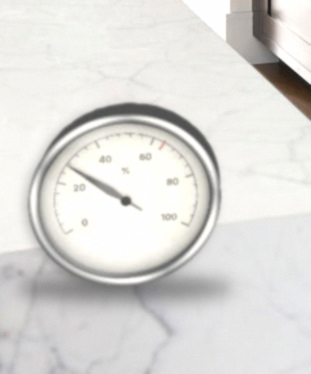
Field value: % 28
